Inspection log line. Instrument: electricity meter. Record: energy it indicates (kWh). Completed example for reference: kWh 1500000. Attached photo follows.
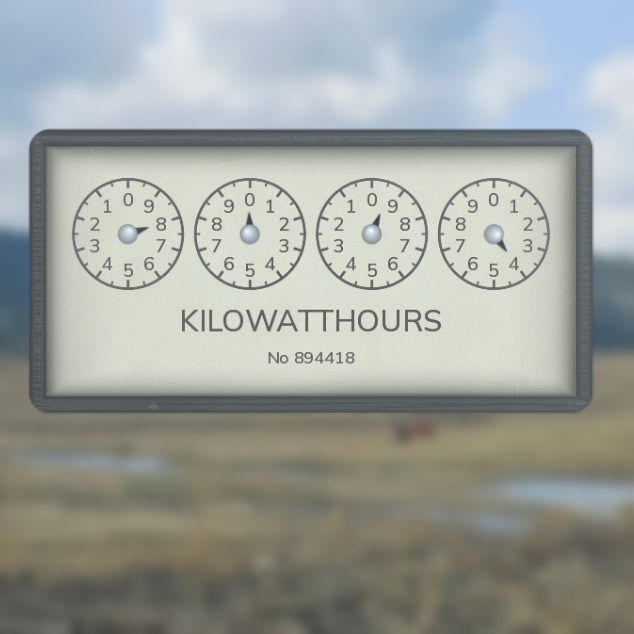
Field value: kWh 7994
